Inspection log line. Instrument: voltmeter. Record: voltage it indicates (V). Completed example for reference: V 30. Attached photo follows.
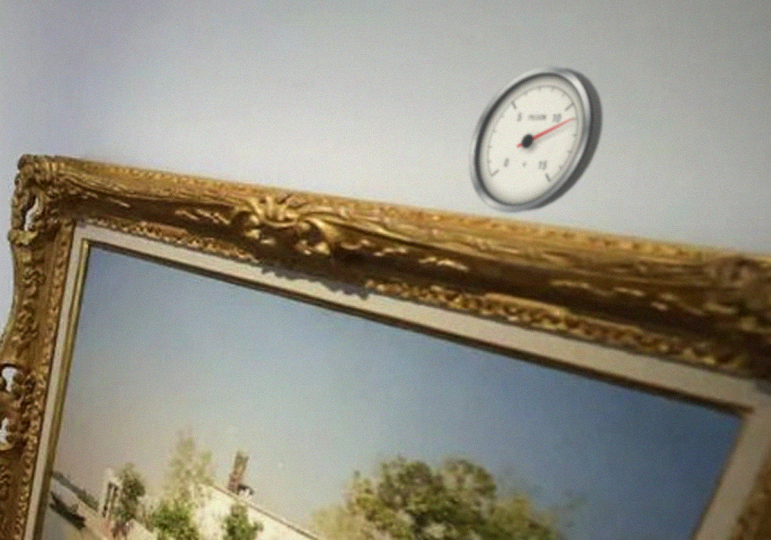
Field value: V 11
